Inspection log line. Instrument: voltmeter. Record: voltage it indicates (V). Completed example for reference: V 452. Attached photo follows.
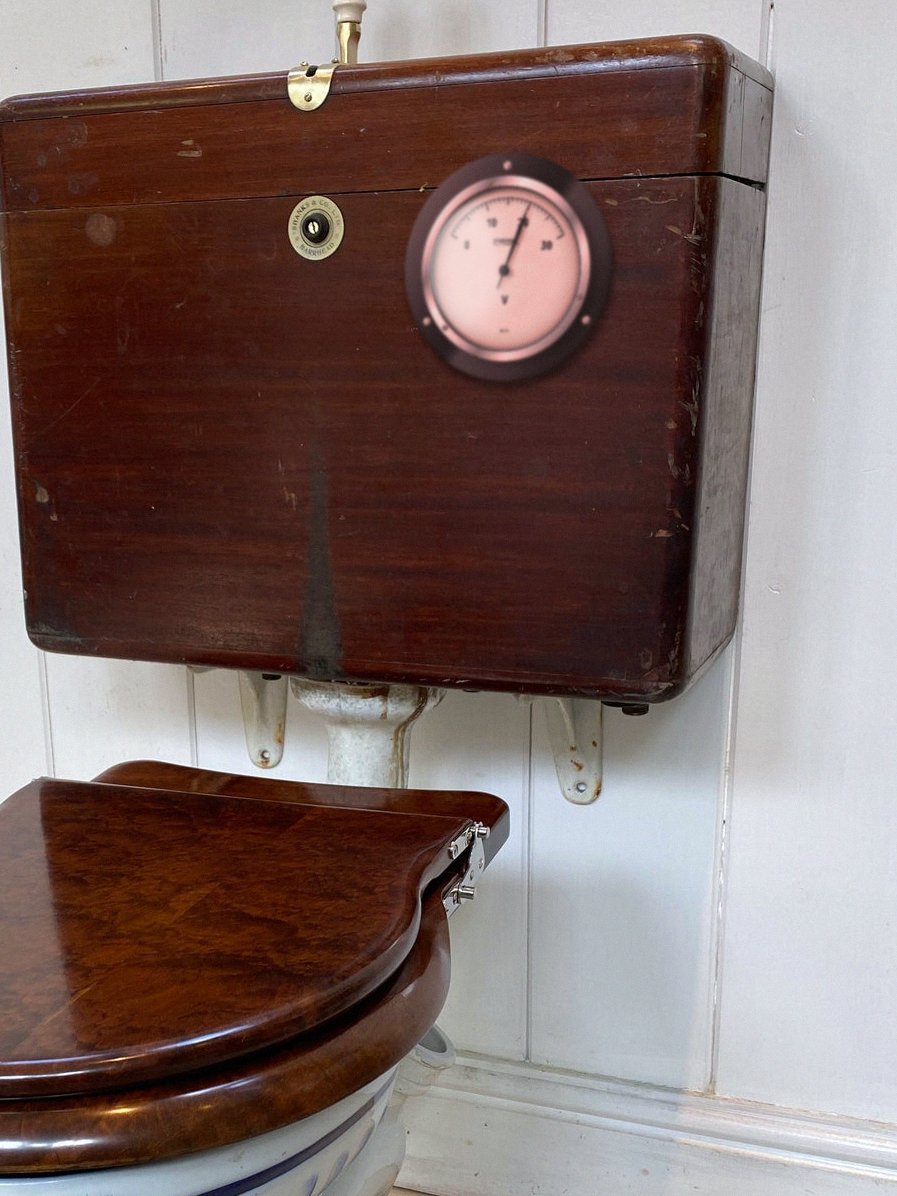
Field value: V 20
